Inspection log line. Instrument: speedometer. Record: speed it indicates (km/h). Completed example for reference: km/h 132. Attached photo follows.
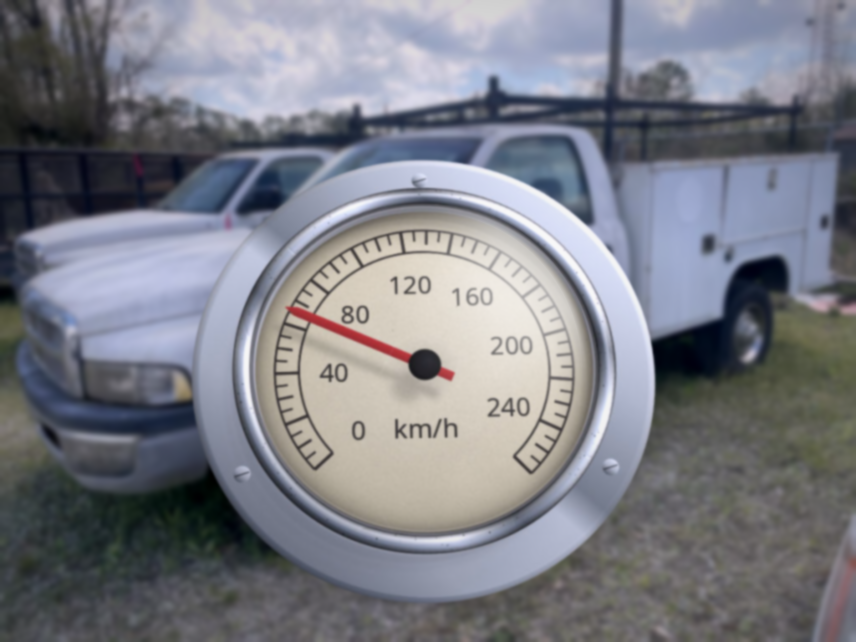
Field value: km/h 65
